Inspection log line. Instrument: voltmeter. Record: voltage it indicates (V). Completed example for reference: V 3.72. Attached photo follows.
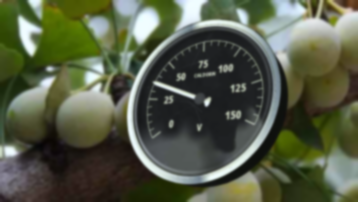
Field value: V 35
